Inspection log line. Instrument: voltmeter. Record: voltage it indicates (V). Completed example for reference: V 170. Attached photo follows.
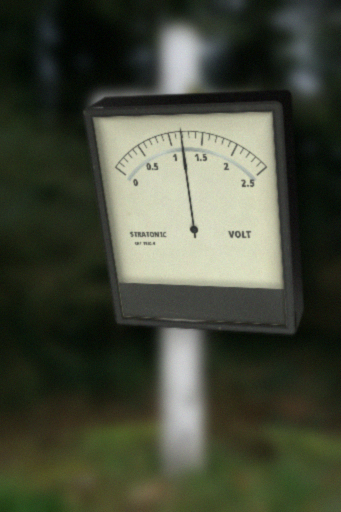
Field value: V 1.2
